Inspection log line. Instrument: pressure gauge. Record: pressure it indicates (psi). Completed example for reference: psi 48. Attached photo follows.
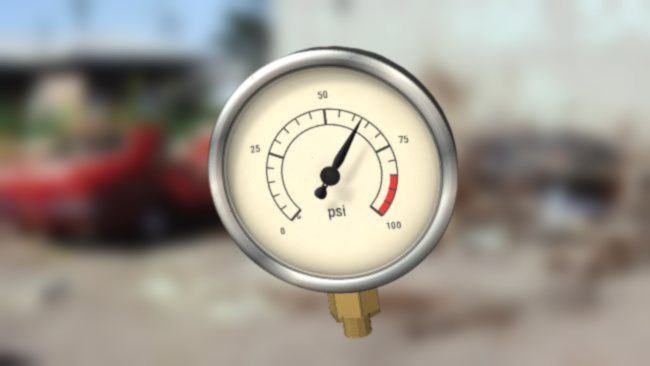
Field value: psi 62.5
